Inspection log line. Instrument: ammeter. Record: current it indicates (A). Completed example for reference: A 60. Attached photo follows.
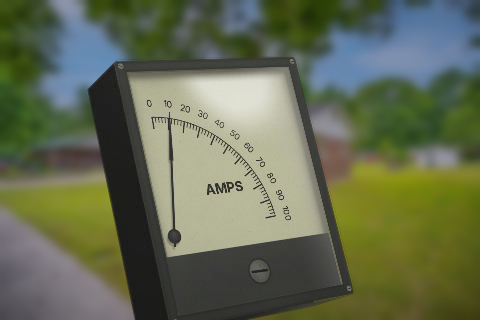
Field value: A 10
